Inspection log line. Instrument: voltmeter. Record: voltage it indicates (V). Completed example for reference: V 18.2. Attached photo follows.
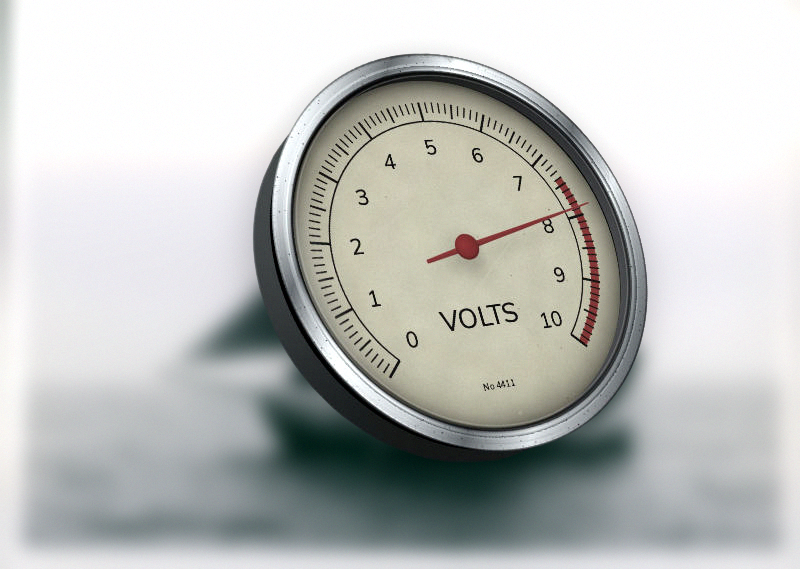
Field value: V 7.9
